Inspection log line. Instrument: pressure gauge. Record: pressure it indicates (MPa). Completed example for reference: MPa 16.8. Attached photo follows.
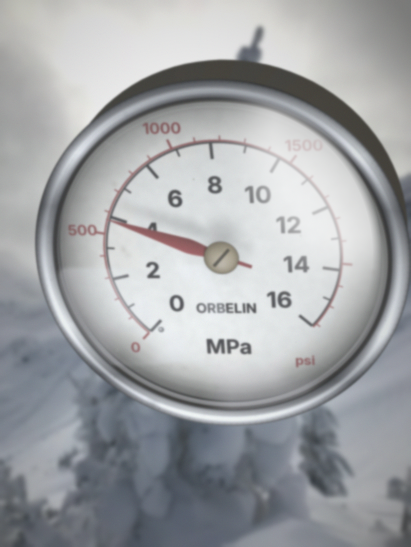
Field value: MPa 4
